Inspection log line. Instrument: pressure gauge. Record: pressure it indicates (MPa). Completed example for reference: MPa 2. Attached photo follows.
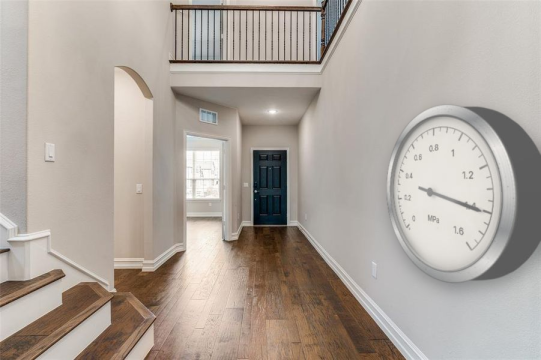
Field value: MPa 1.4
